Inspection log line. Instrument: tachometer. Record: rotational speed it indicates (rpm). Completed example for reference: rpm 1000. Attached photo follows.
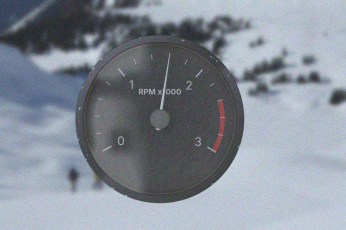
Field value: rpm 1600
